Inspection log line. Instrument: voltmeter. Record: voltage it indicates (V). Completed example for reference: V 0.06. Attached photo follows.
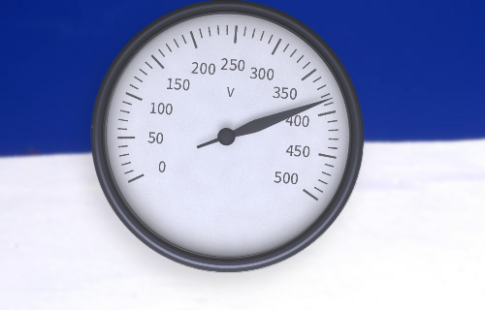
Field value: V 385
